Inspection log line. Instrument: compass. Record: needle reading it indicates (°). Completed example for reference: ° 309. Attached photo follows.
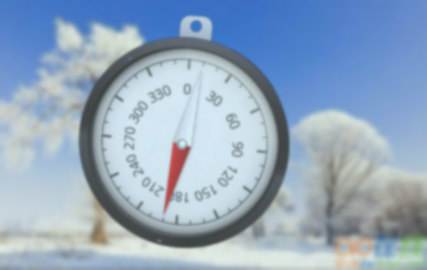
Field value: ° 190
